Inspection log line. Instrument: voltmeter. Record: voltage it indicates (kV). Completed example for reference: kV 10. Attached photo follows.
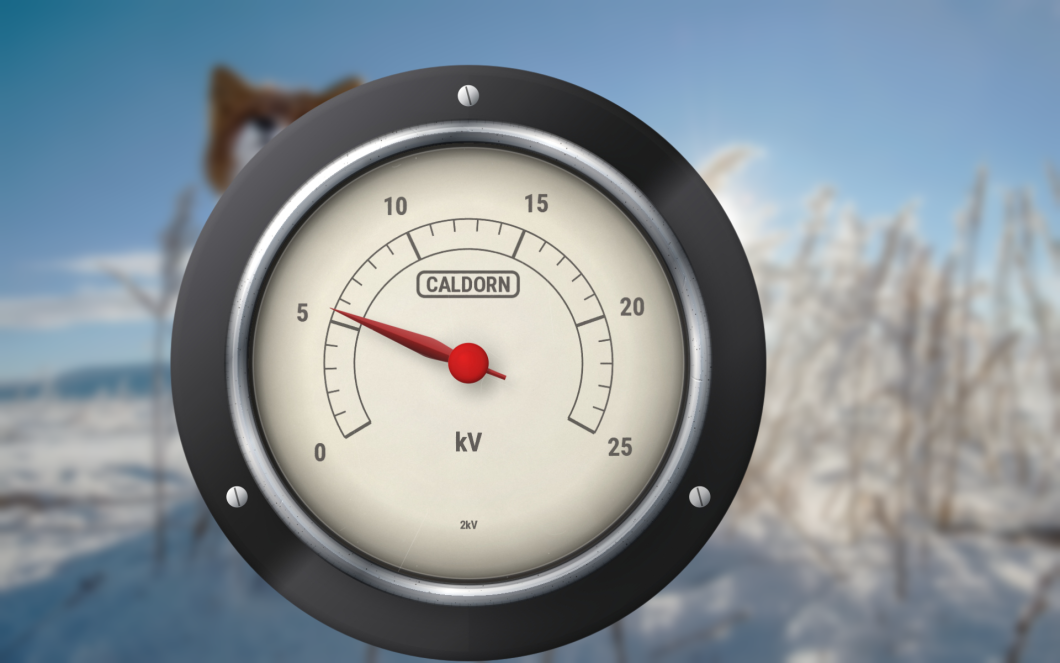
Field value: kV 5.5
